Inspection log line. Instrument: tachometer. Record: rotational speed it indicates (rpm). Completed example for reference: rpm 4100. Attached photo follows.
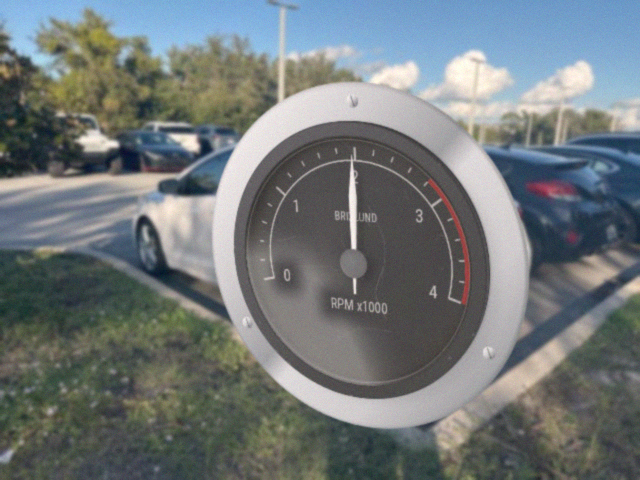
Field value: rpm 2000
